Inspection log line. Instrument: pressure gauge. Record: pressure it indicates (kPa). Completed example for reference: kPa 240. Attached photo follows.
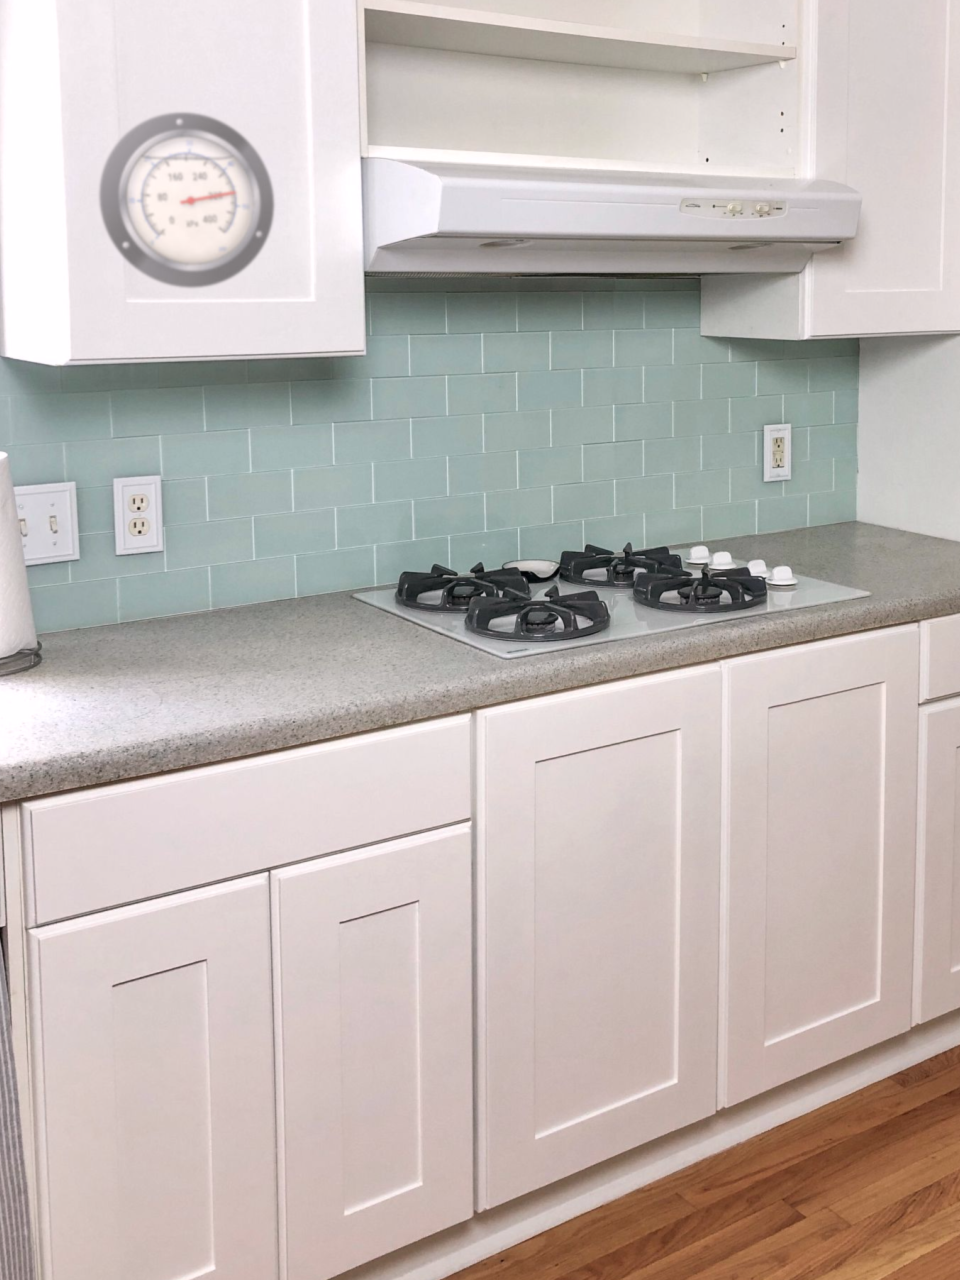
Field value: kPa 320
